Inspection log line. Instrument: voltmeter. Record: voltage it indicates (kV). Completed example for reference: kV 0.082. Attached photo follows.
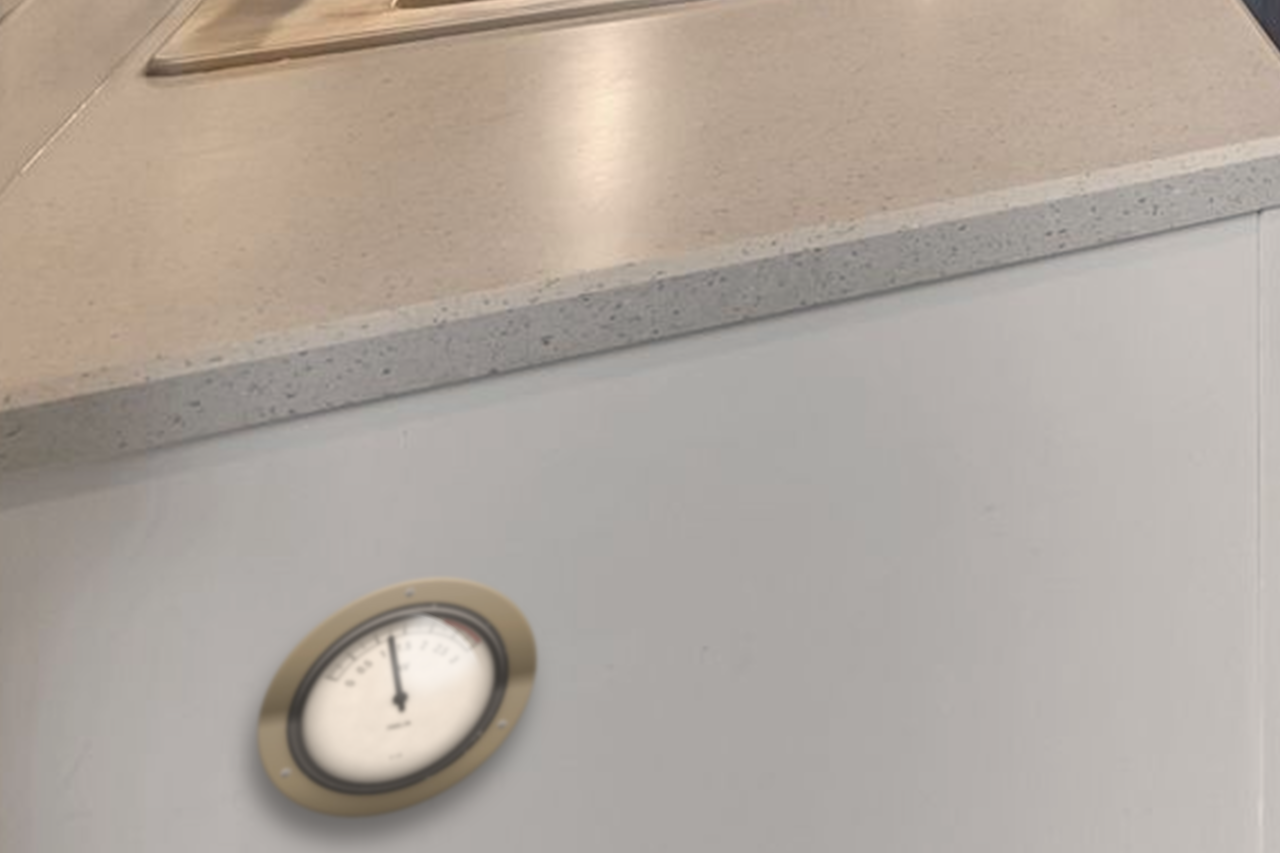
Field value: kV 1.25
